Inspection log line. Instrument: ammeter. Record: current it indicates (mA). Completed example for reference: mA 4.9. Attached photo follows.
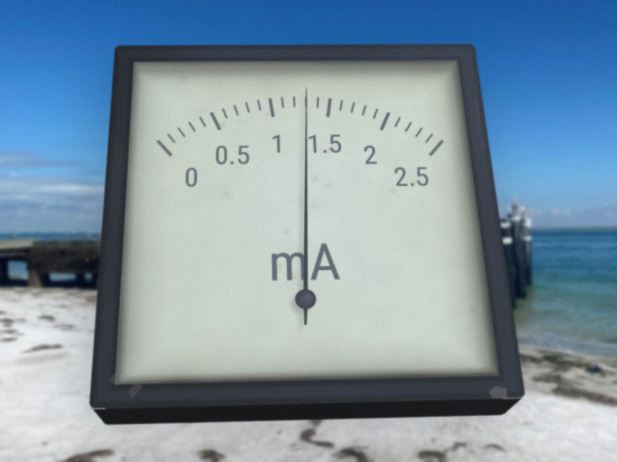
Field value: mA 1.3
